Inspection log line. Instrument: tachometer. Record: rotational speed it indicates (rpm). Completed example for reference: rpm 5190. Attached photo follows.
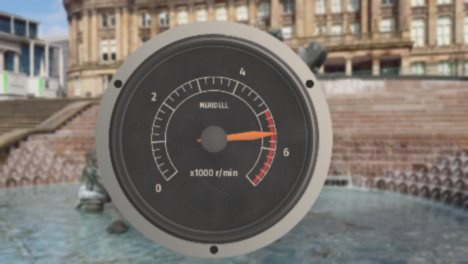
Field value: rpm 5600
